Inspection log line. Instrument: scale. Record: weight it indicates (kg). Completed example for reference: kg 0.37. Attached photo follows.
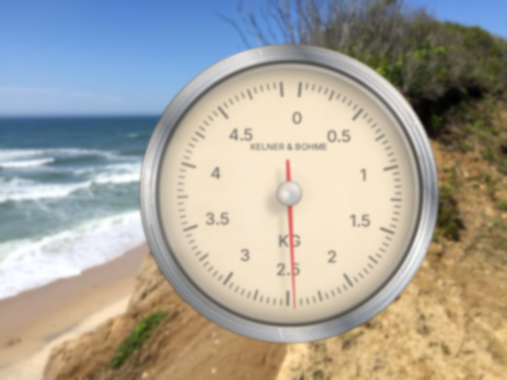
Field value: kg 2.45
